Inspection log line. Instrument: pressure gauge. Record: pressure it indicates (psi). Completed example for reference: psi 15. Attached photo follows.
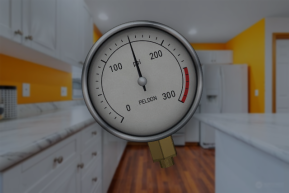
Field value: psi 150
